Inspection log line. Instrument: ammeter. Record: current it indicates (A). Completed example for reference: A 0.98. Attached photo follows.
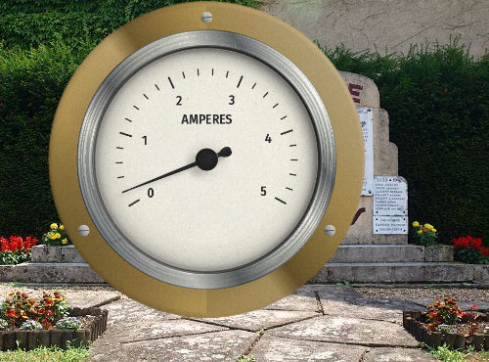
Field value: A 0.2
